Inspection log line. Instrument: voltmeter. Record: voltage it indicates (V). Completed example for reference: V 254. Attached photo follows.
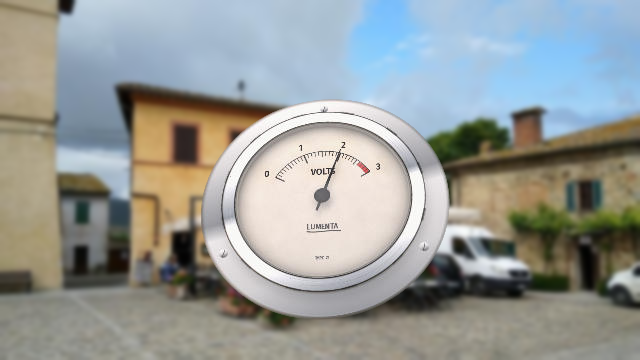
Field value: V 2
